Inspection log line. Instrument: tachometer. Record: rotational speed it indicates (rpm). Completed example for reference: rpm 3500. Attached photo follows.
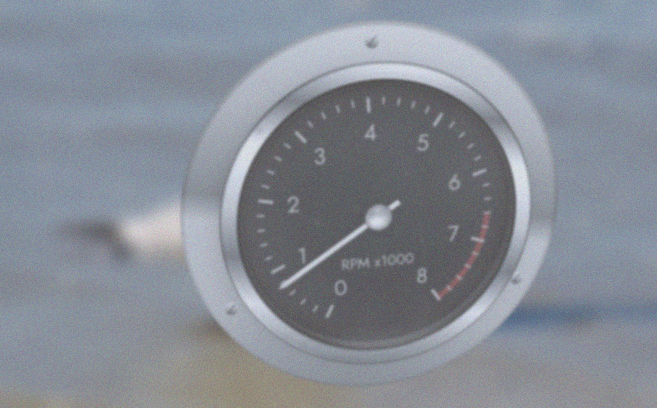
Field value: rpm 800
